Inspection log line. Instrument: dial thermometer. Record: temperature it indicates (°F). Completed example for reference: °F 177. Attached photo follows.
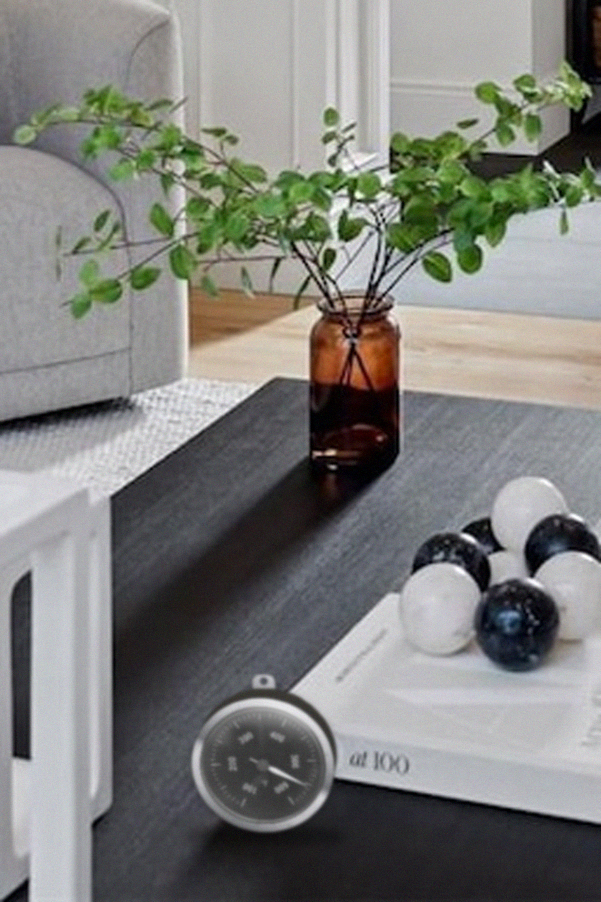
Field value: °F 550
